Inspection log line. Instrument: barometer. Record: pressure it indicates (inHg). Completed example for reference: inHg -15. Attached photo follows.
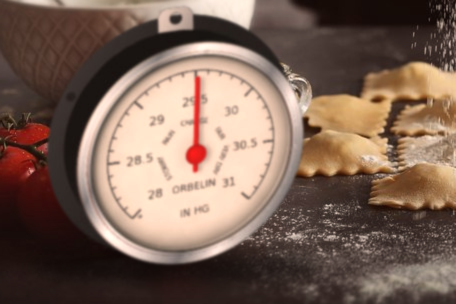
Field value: inHg 29.5
